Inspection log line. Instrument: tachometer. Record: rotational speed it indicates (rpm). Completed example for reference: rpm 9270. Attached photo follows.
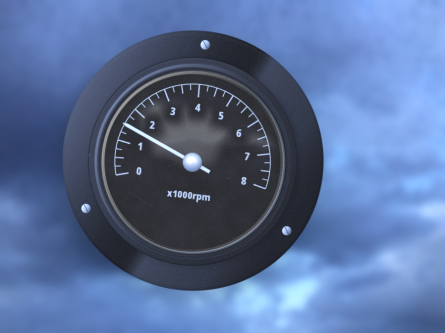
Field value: rpm 1500
